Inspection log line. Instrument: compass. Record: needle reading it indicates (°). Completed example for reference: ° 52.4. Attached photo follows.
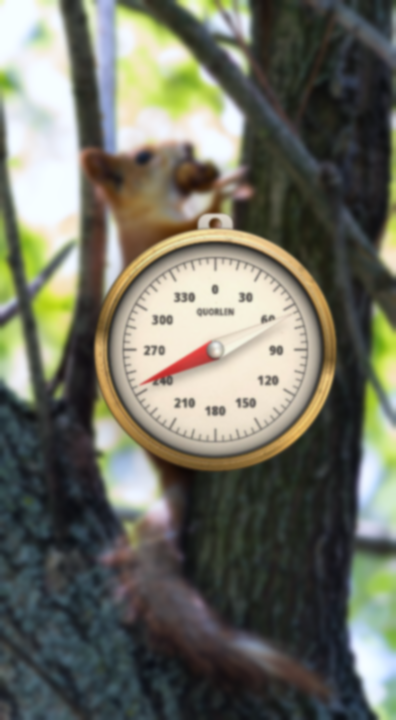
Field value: ° 245
